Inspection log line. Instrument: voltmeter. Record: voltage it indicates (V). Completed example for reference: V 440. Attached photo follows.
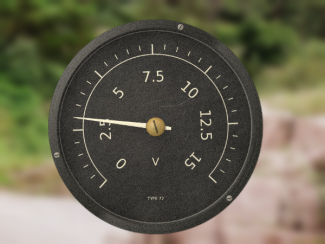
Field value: V 3
